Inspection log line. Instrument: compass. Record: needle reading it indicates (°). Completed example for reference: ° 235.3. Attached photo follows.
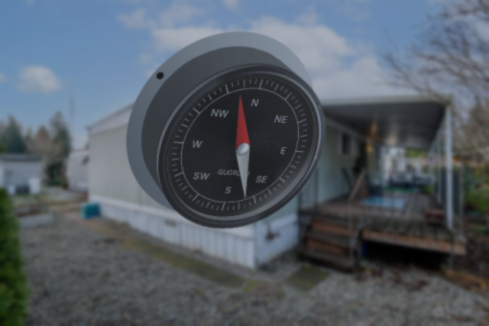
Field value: ° 340
